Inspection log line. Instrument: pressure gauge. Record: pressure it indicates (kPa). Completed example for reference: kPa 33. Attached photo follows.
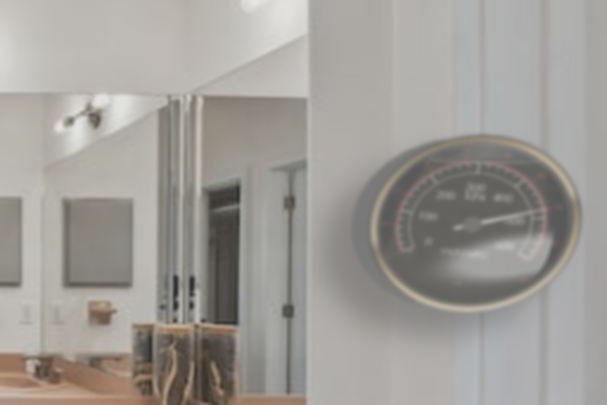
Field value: kPa 480
